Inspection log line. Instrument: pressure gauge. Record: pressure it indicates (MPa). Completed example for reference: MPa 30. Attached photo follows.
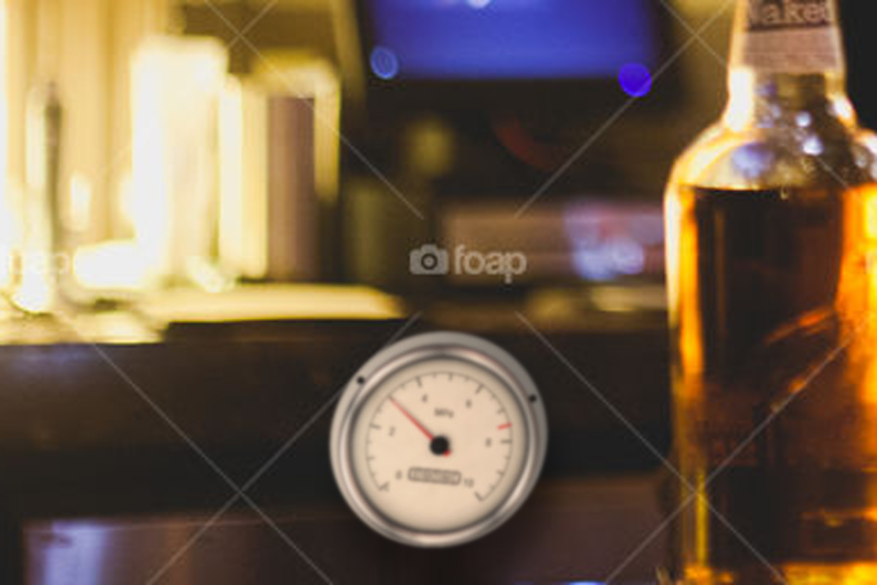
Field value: MPa 3
